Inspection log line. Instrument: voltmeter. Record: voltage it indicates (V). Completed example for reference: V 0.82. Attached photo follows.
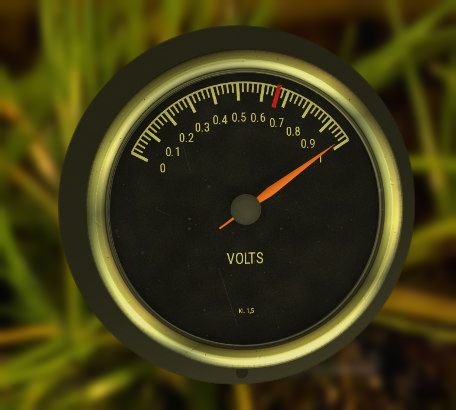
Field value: V 0.98
